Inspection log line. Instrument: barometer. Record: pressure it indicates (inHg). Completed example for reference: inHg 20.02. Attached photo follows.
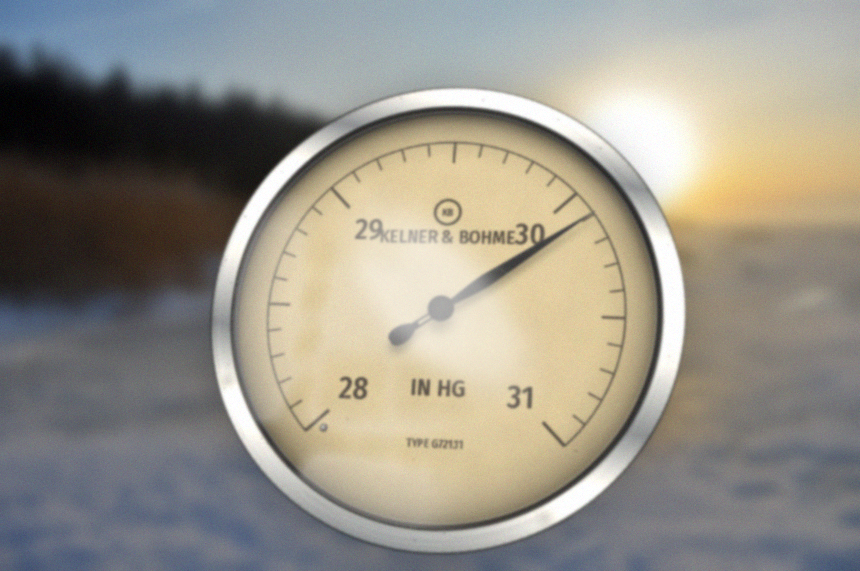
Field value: inHg 30.1
